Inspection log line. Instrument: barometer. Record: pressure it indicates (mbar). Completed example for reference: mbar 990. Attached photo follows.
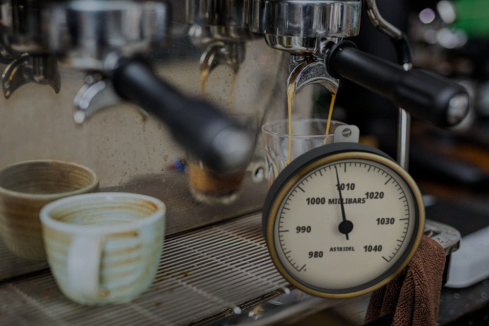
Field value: mbar 1008
